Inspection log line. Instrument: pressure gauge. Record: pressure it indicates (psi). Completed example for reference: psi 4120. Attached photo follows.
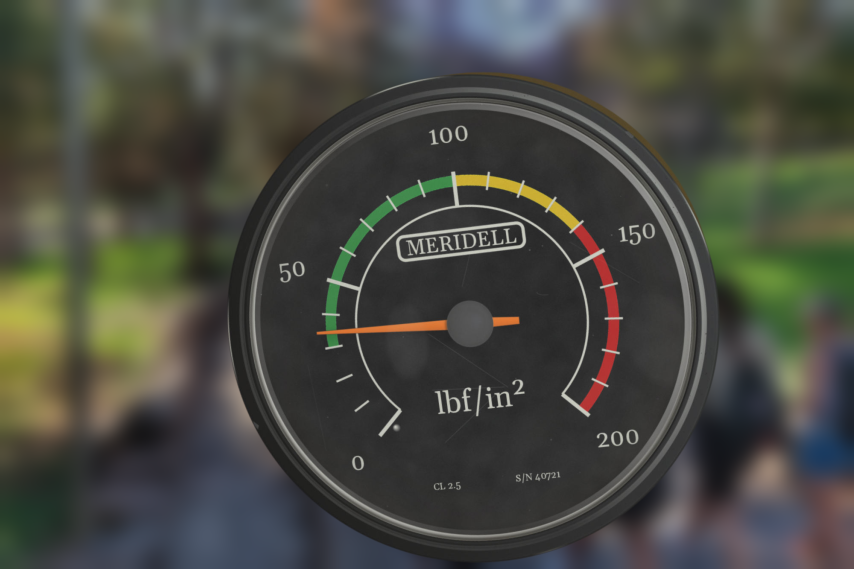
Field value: psi 35
